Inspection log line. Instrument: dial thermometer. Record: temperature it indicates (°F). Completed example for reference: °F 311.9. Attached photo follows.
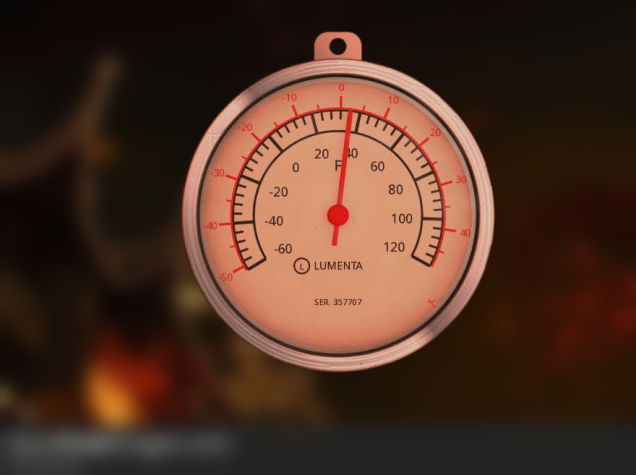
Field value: °F 36
